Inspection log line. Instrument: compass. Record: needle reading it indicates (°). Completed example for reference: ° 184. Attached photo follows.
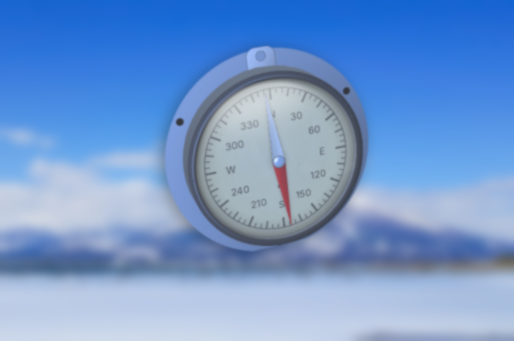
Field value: ° 175
